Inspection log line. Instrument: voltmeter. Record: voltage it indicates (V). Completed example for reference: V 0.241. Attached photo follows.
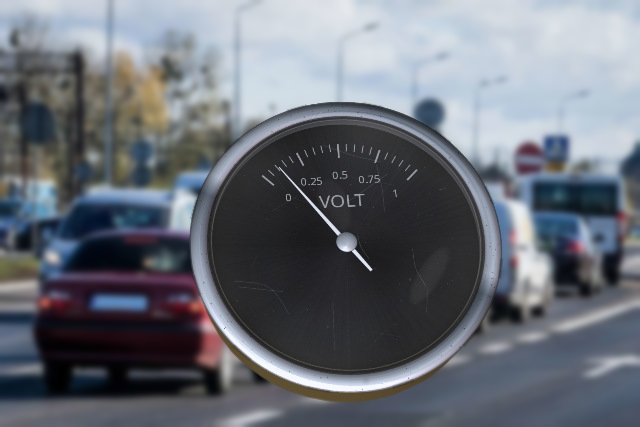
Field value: V 0.1
